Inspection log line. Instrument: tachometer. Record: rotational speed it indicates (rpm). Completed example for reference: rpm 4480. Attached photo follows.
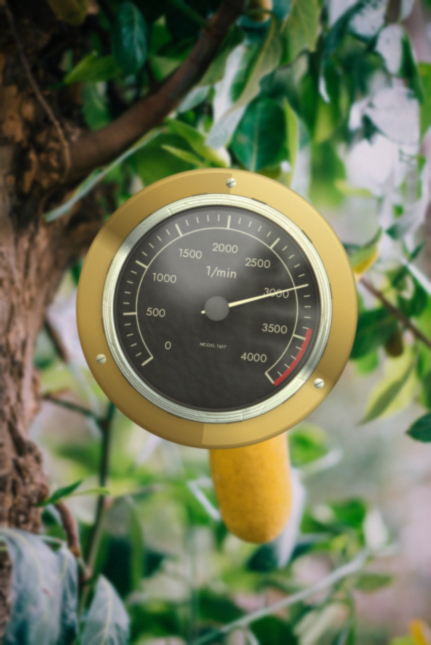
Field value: rpm 3000
